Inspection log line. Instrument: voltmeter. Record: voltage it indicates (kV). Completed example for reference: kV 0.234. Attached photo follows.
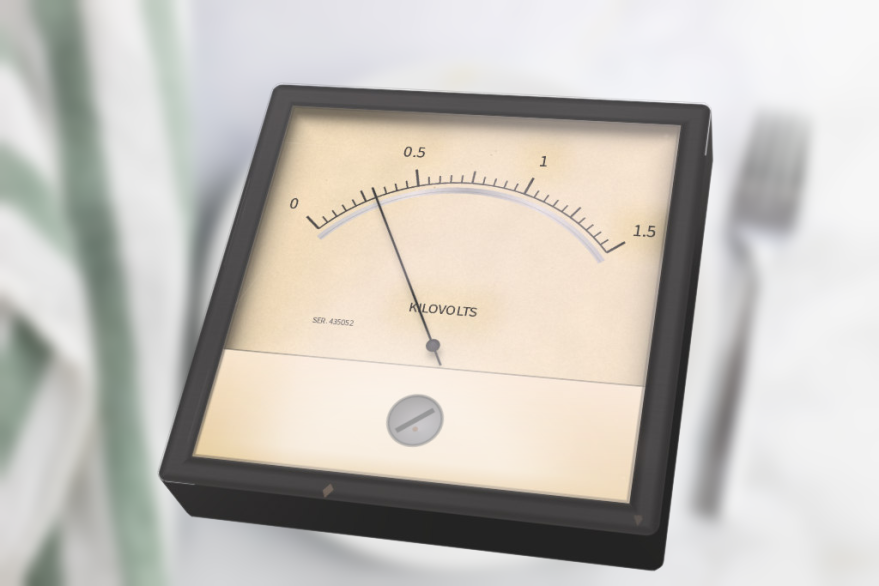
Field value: kV 0.3
